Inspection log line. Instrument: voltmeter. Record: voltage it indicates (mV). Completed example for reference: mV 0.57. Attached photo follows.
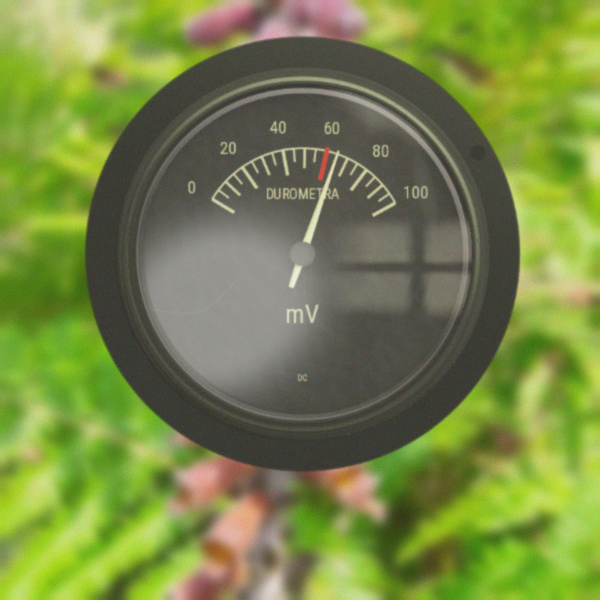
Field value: mV 65
